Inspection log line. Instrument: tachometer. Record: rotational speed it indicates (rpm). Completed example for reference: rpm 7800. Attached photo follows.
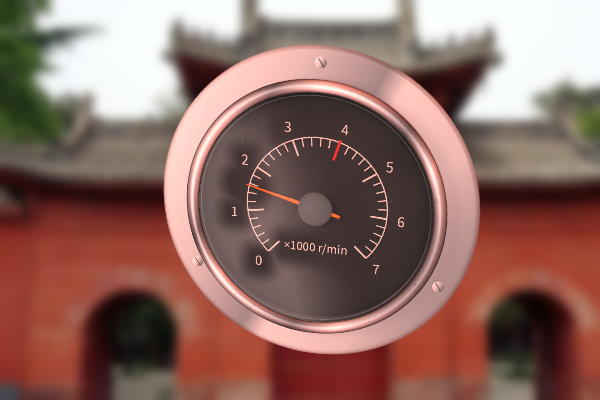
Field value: rpm 1600
